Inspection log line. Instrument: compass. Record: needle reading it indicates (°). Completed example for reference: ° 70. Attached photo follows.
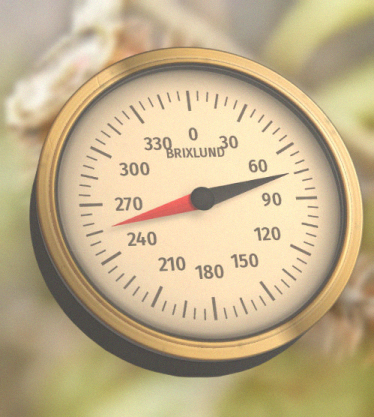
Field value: ° 255
